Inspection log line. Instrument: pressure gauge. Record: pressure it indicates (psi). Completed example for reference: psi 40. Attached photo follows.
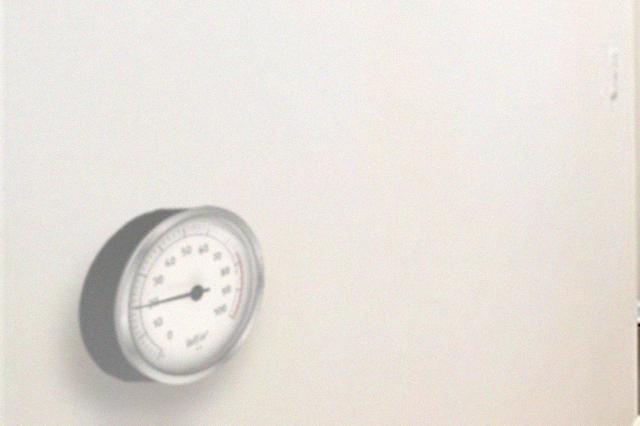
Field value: psi 20
